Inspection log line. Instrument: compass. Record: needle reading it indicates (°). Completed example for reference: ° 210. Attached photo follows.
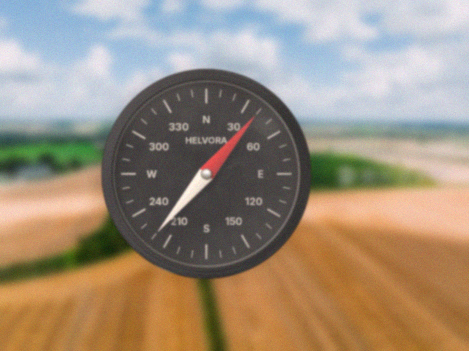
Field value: ° 40
